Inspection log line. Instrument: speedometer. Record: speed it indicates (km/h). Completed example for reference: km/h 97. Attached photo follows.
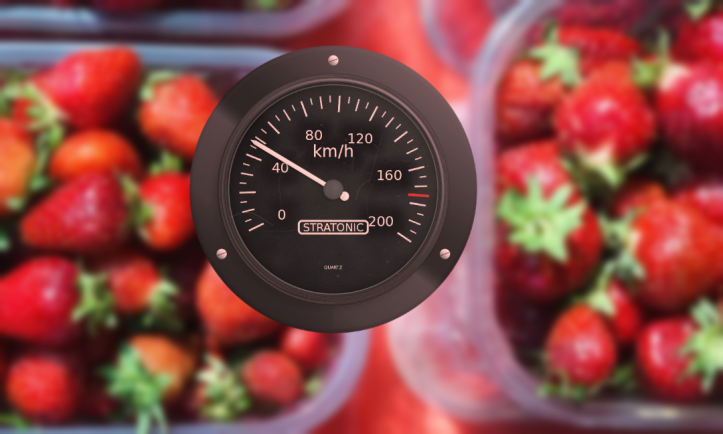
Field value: km/h 47.5
